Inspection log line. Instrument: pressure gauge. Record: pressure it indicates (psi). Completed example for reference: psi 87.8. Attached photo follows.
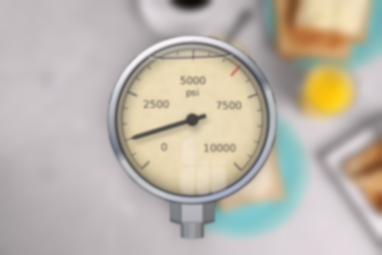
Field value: psi 1000
